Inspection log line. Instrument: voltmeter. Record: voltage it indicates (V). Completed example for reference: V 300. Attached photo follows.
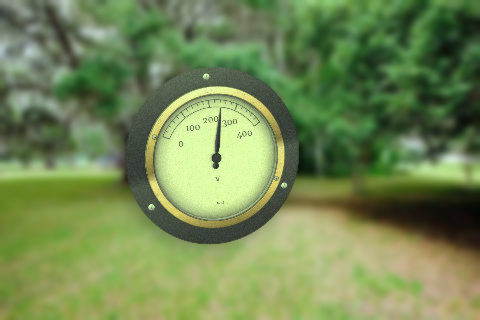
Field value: V 240
